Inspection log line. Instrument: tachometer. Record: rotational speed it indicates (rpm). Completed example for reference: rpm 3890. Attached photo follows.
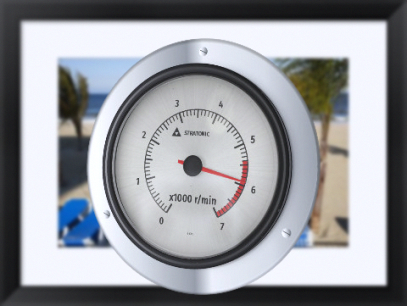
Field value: rpm 5900
